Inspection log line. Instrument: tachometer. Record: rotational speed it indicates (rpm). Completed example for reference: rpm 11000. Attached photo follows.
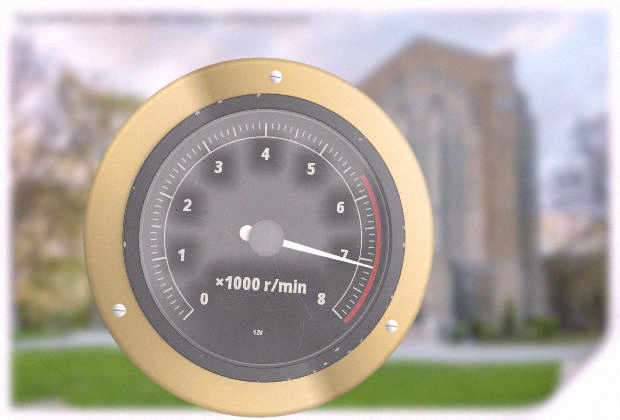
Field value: rpm 7100
